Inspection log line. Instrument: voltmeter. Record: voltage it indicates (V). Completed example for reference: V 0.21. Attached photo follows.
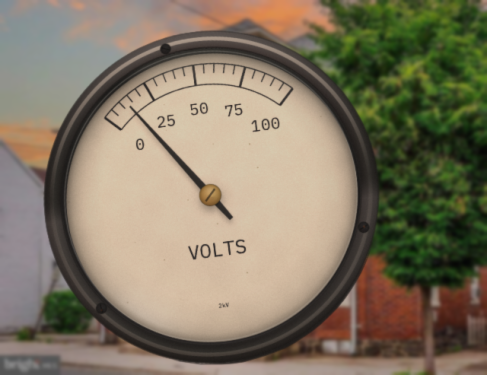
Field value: V 12.5
